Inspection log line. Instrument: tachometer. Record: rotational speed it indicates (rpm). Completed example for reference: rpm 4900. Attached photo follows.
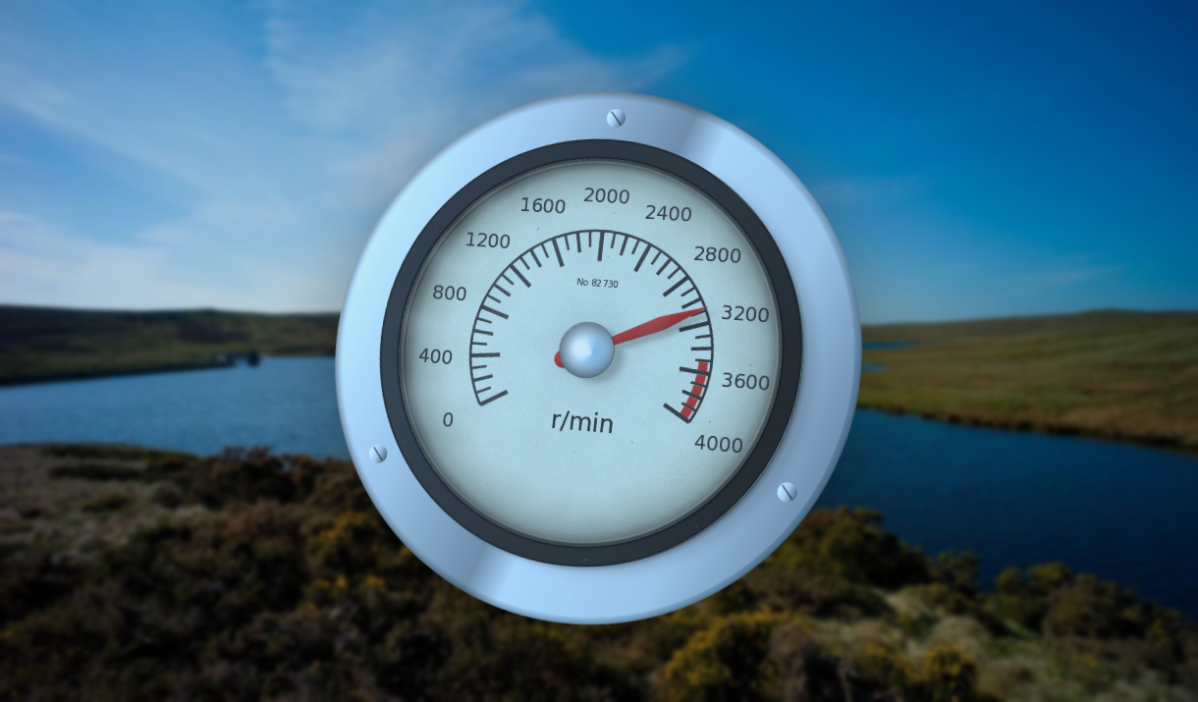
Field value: rpm 3100
